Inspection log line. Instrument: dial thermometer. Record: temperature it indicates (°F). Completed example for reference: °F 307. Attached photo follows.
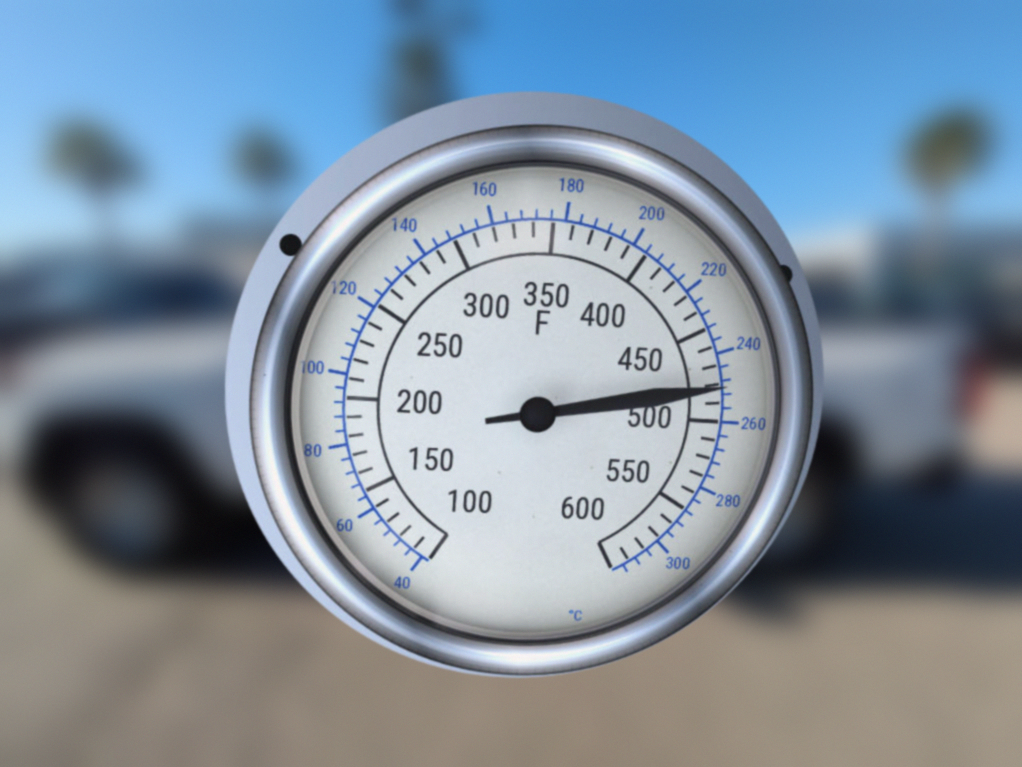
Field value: °F 480
